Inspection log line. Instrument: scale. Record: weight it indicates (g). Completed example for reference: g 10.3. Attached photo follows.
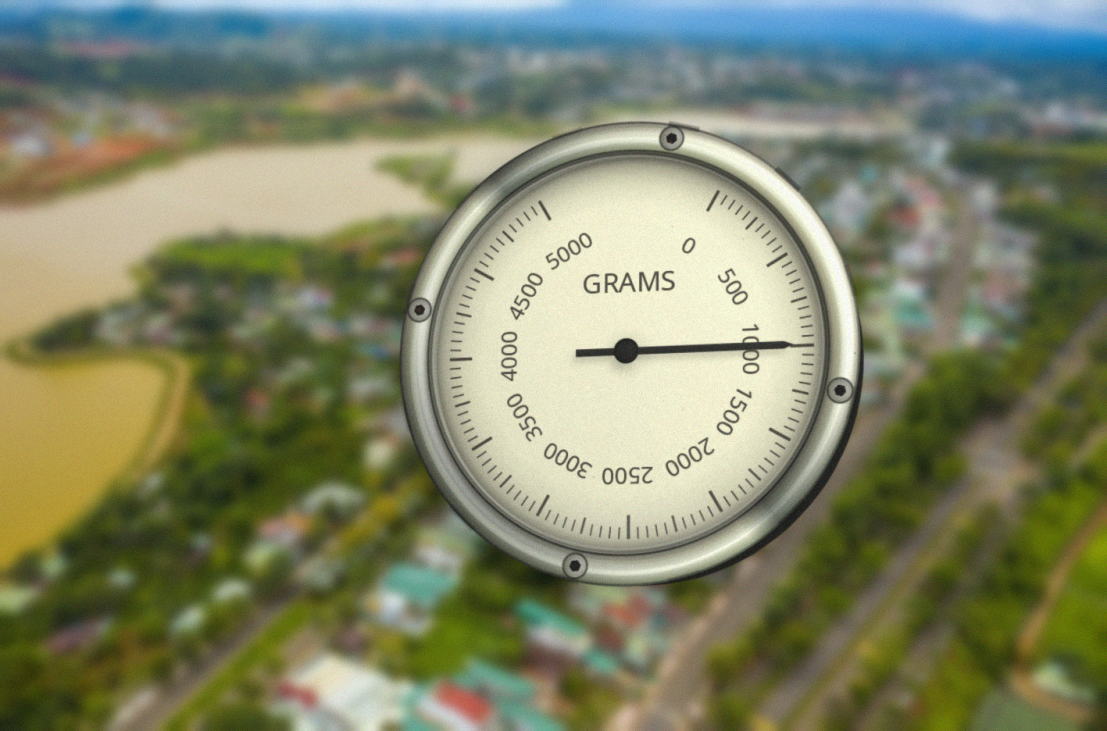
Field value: g 1000
